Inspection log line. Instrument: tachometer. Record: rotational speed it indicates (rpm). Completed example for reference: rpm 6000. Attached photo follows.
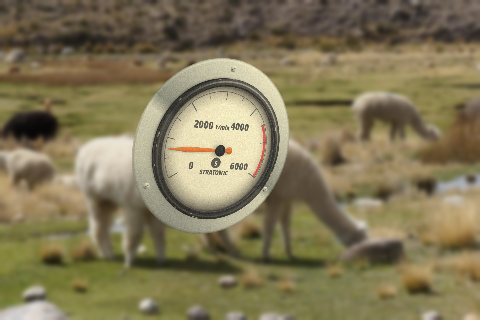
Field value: rpm 750
